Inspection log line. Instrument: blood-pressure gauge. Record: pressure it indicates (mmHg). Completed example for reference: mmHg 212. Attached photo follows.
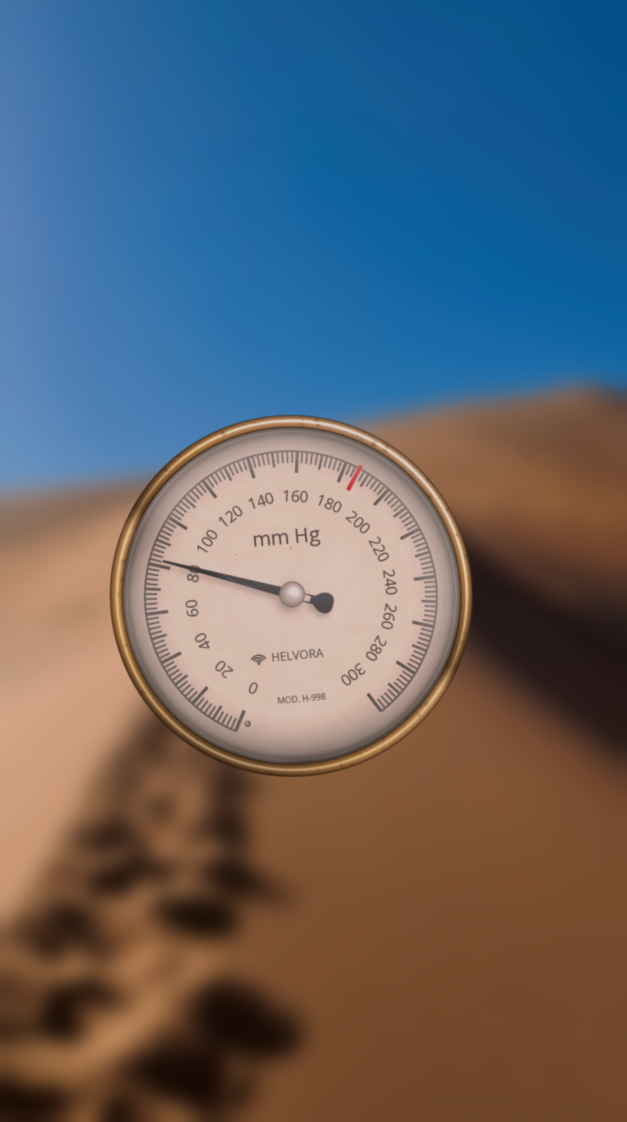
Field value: mmHg 82
